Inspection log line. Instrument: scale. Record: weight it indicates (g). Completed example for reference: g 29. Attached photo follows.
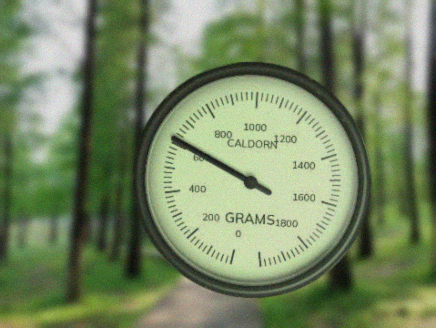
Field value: g 620
